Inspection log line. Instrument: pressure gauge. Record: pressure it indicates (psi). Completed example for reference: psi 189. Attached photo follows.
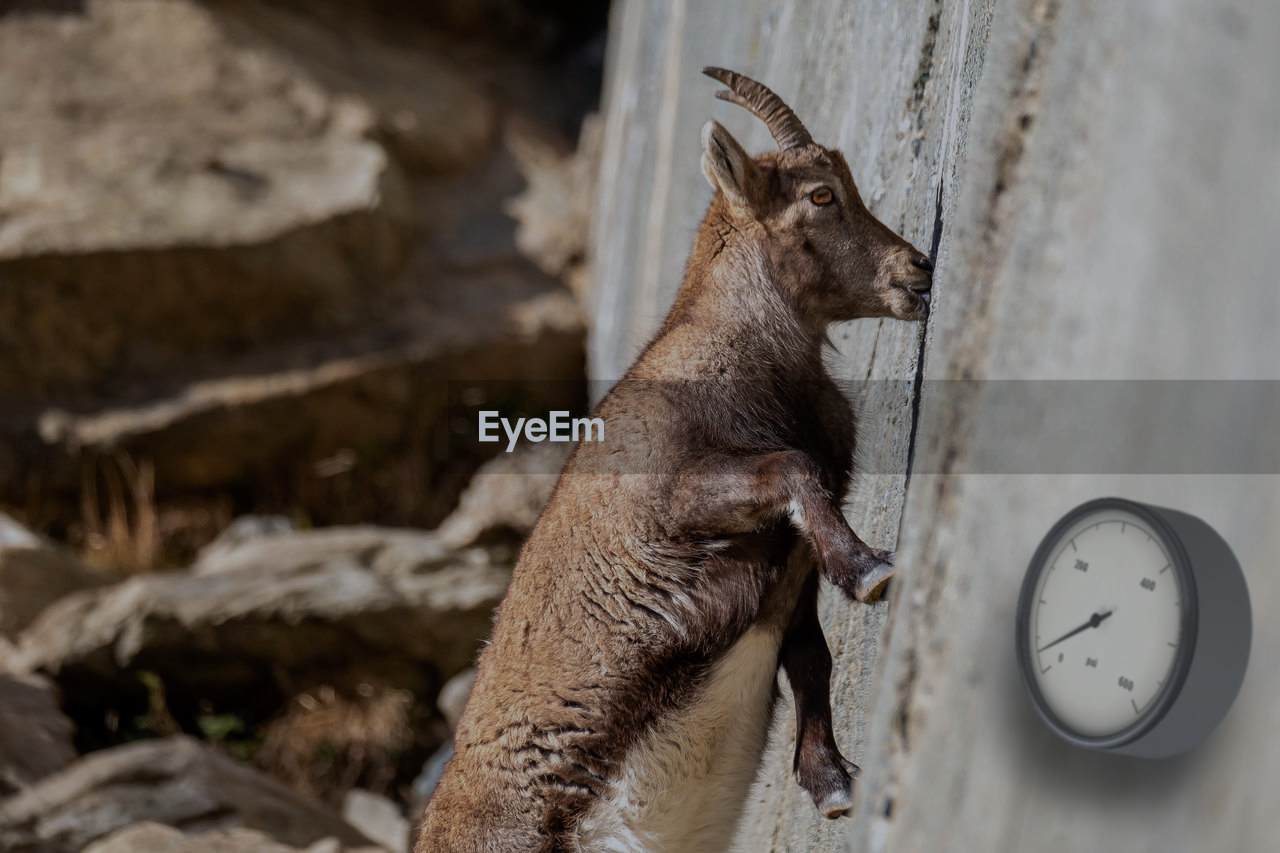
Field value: psi 25
